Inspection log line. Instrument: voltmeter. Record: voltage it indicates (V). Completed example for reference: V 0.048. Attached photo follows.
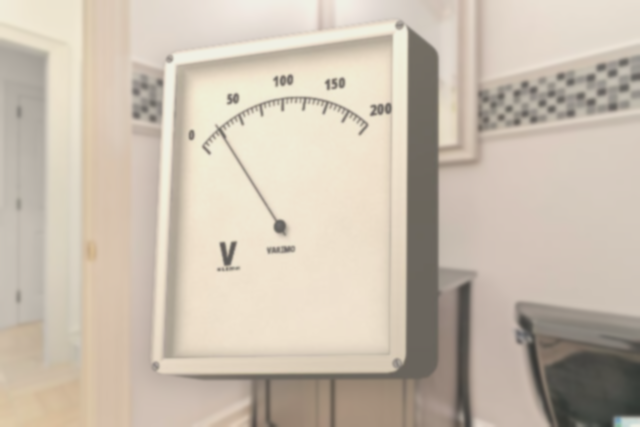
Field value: V 25
